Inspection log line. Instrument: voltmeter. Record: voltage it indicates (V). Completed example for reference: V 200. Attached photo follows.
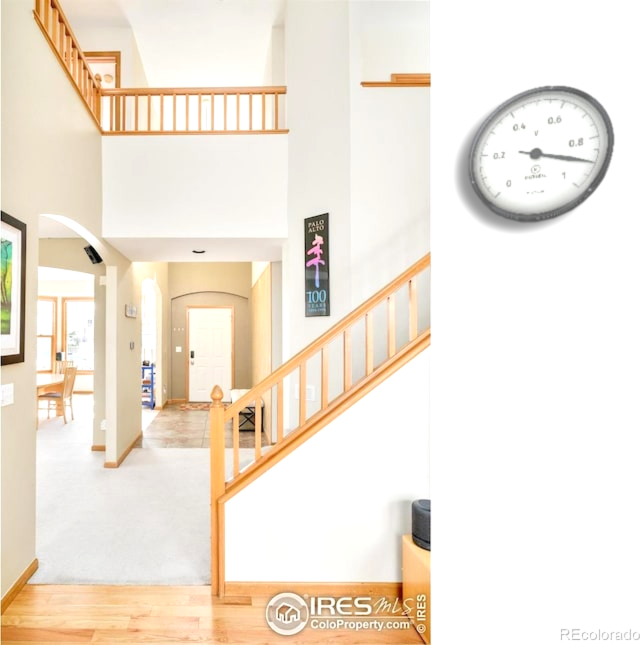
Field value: V 0.9
